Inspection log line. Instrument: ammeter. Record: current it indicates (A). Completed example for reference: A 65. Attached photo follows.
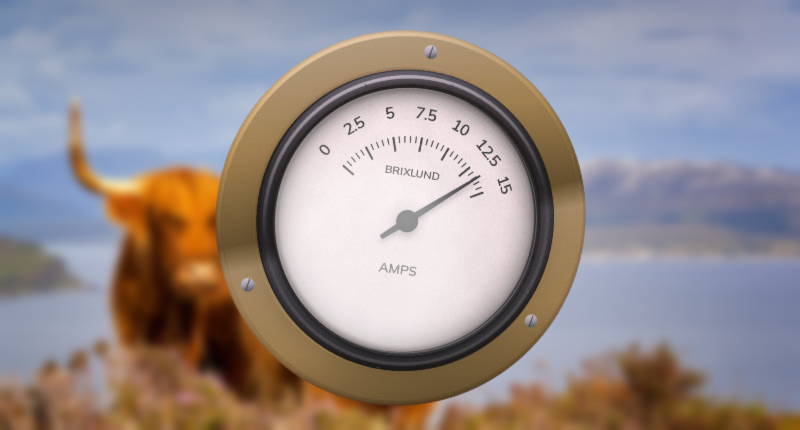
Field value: A 13.5
